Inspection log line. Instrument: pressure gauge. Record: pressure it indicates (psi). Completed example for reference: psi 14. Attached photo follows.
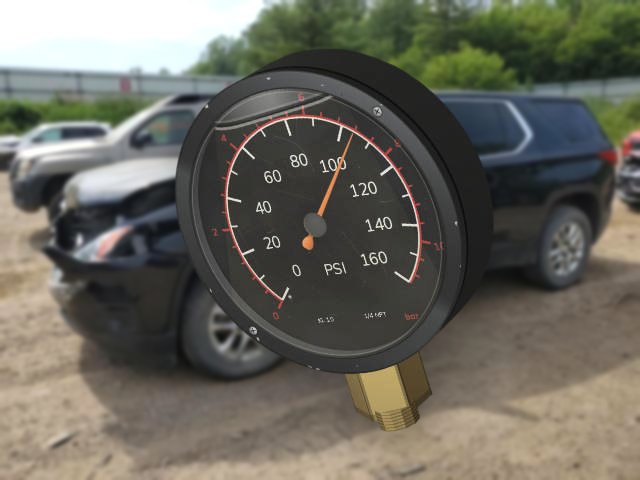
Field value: psi 105
